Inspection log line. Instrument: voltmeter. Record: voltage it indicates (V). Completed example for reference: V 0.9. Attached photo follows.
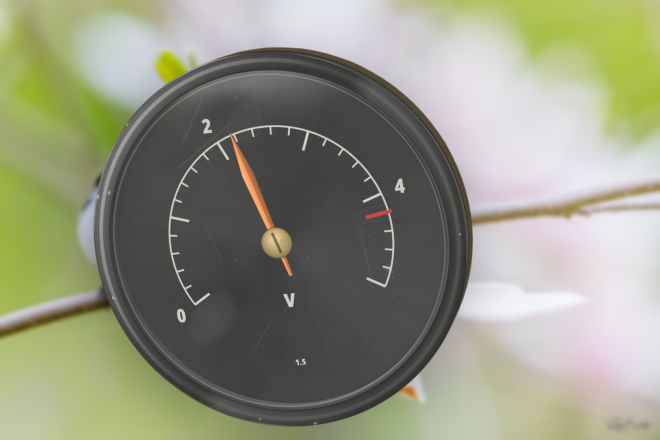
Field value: V 2.2
